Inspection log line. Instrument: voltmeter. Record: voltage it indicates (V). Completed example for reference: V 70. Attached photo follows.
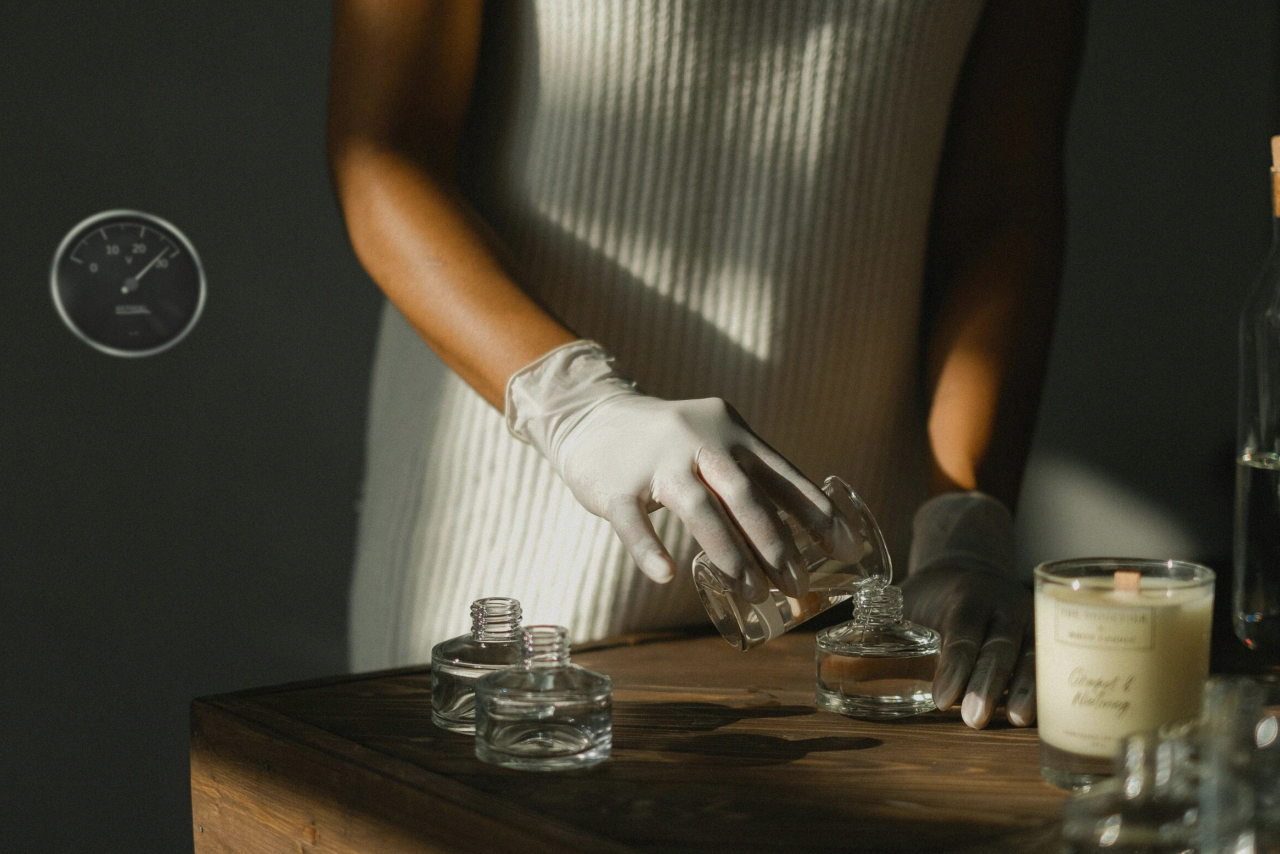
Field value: V 27.5
